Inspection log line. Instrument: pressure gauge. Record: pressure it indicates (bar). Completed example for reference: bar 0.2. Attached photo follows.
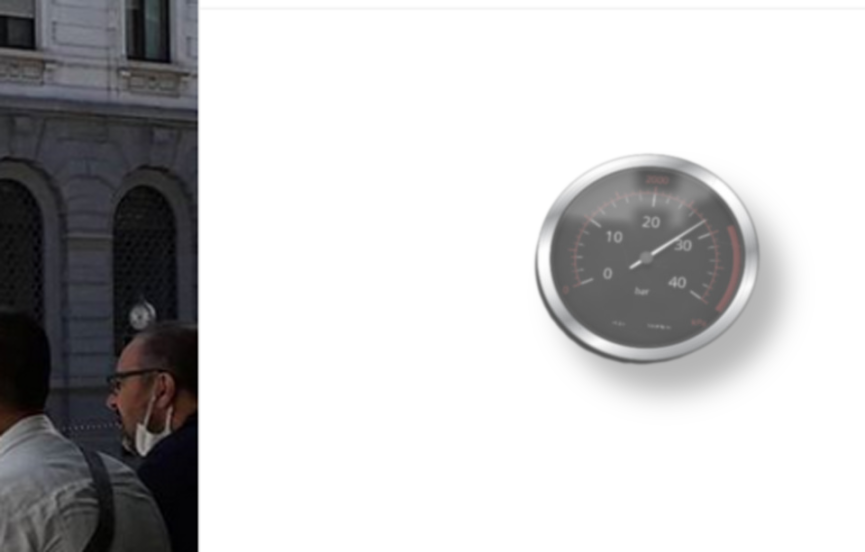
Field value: bar 28
